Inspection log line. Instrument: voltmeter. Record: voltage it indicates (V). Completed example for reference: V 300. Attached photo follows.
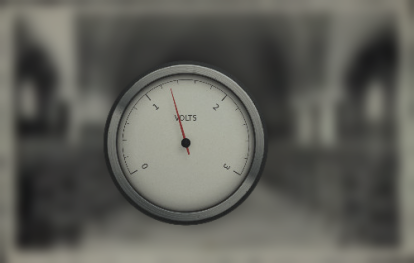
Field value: V 1.3
